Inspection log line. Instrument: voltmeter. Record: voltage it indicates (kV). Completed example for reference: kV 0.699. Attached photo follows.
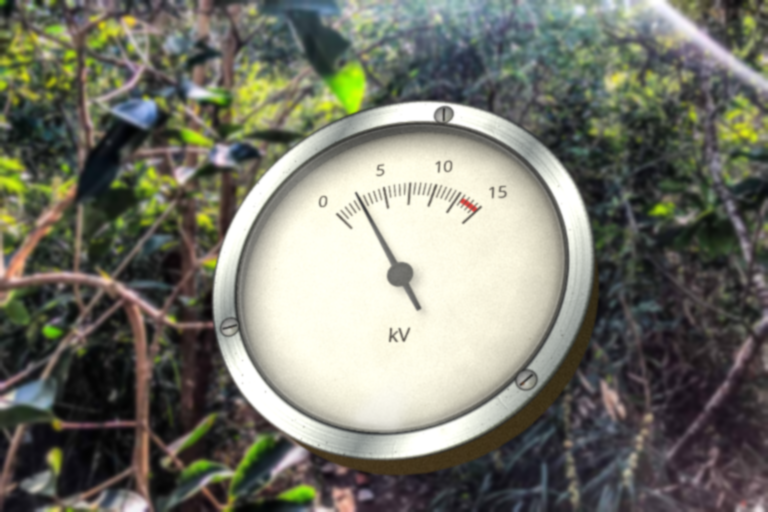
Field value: kV 2.5
